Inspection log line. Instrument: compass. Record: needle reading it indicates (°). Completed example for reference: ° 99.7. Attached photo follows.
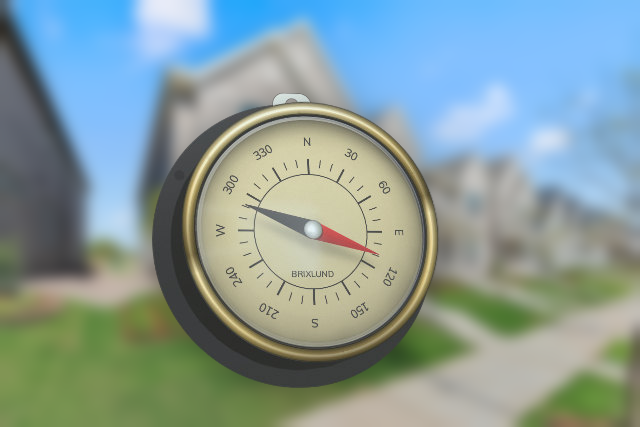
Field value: ° 110
